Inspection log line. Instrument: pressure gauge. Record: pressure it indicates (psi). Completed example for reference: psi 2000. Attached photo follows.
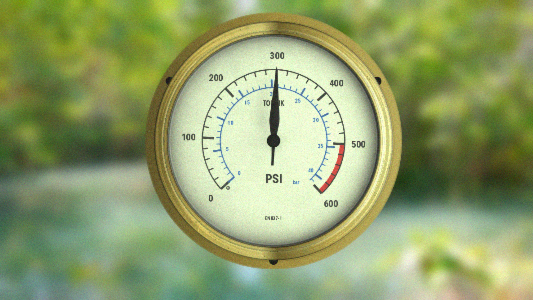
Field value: psi 300
